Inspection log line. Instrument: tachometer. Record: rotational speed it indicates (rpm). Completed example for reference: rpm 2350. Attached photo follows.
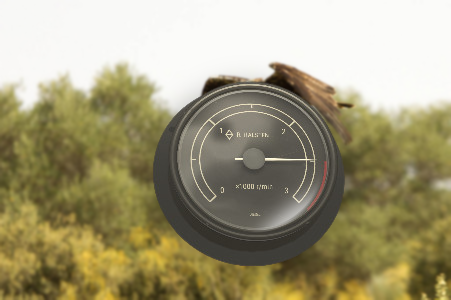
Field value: rpm 2500
